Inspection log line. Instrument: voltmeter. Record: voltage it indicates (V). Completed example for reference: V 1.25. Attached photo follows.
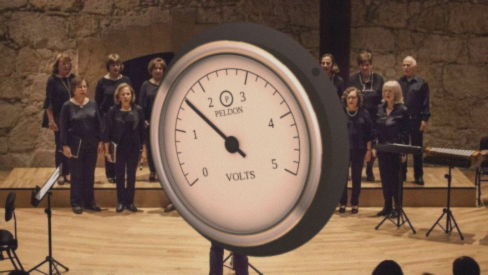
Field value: V 1.6
